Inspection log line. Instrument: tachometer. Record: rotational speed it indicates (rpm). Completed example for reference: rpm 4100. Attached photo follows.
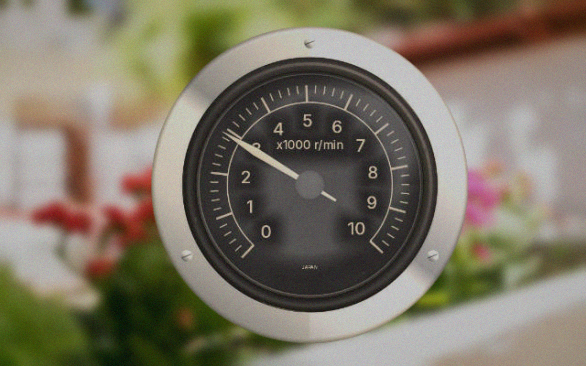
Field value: rpm 2900
